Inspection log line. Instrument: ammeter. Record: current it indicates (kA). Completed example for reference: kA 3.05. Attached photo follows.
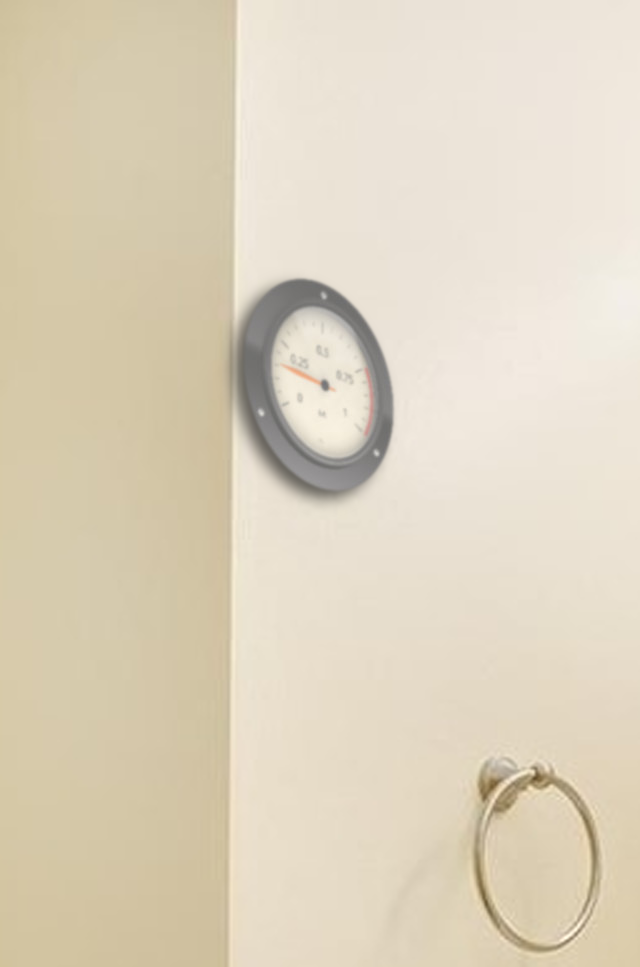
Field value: kA 0.15
